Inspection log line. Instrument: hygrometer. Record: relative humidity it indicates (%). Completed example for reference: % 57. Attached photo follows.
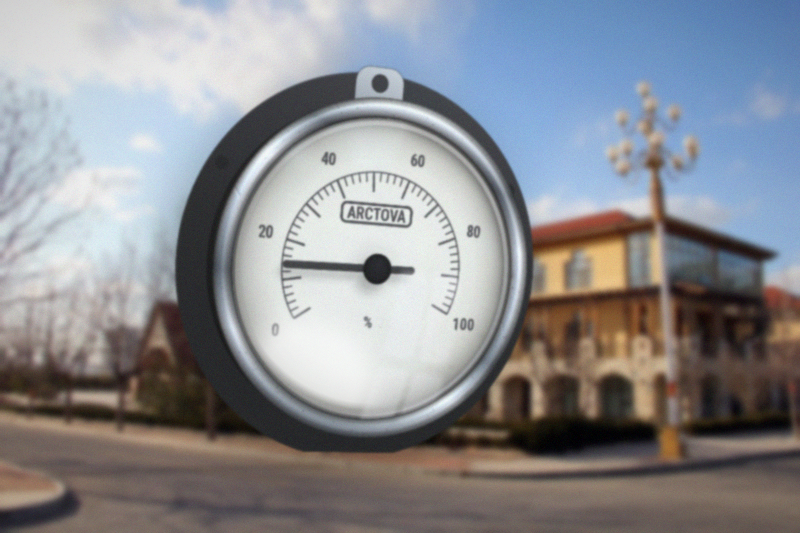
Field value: % 14
